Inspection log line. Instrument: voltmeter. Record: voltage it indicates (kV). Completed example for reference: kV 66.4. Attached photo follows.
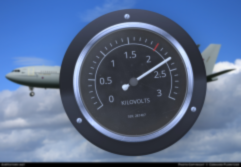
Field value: kV 2.3
